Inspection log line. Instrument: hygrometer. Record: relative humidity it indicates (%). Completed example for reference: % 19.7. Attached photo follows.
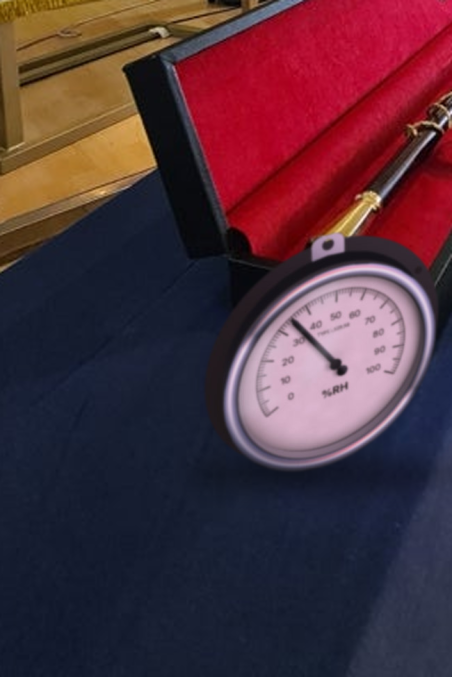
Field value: % 35
